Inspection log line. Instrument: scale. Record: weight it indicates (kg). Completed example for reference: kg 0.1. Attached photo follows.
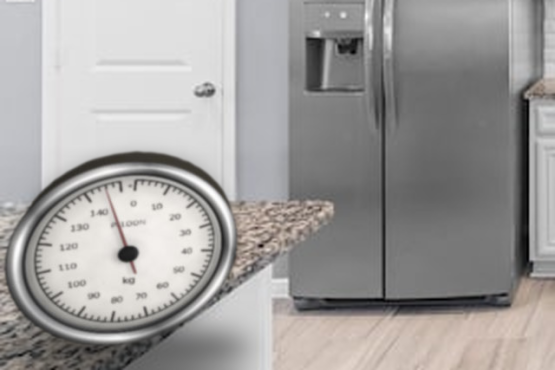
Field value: kg 146
